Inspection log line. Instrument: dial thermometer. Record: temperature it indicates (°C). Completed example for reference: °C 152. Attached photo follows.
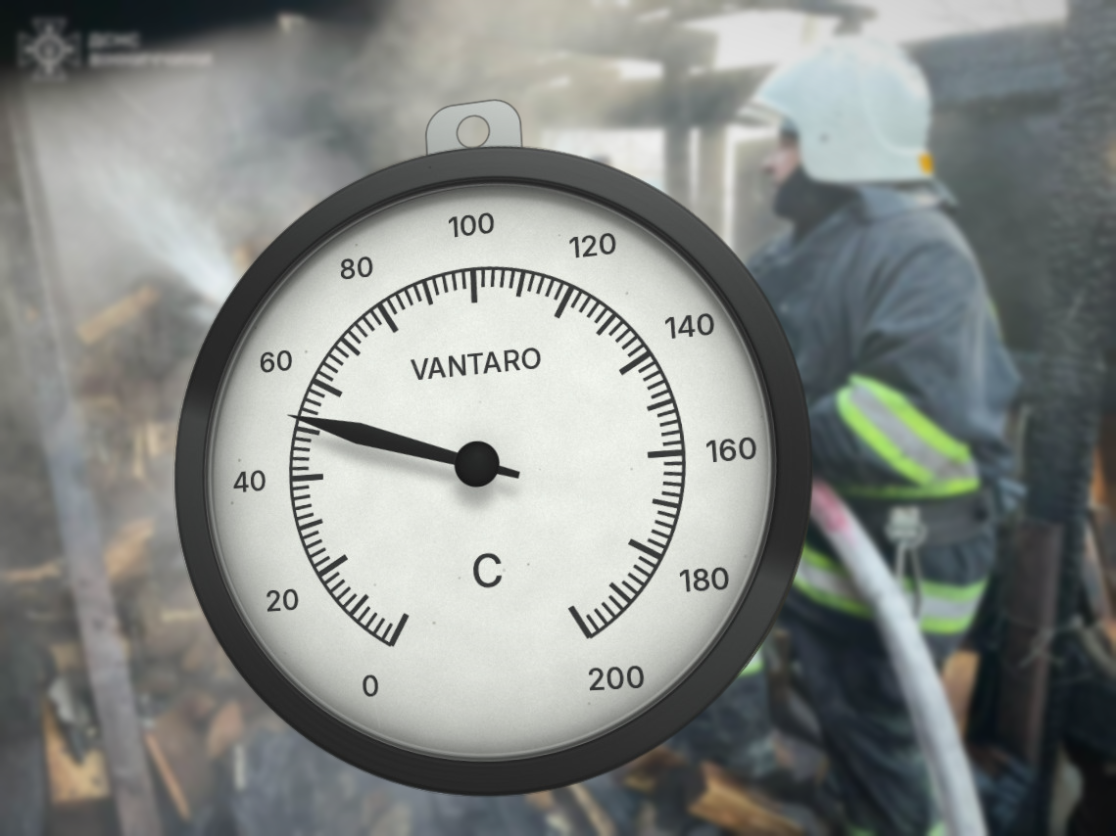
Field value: °C 52
